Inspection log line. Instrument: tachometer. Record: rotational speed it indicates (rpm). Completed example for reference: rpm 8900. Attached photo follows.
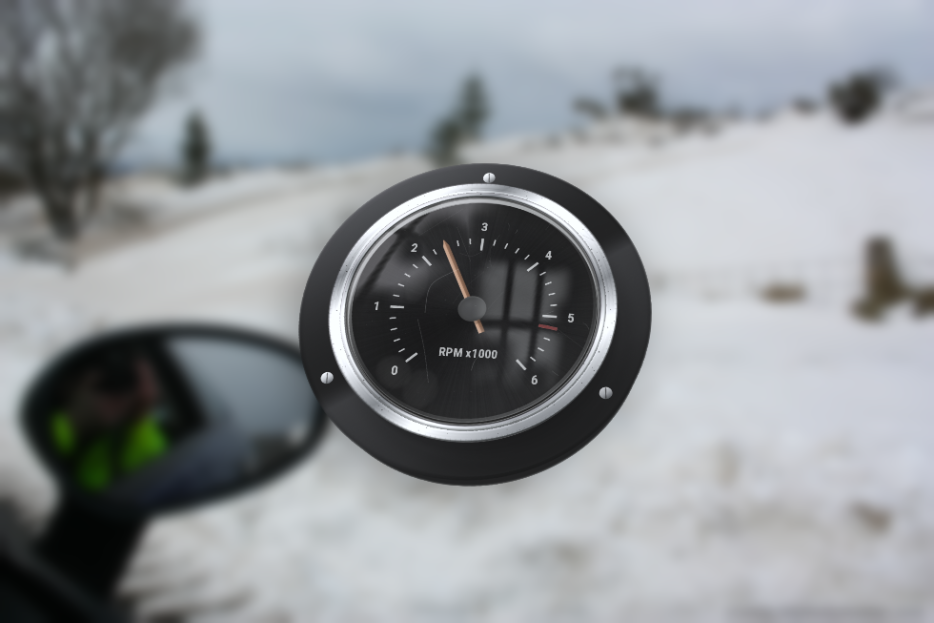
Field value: rpm 2400
